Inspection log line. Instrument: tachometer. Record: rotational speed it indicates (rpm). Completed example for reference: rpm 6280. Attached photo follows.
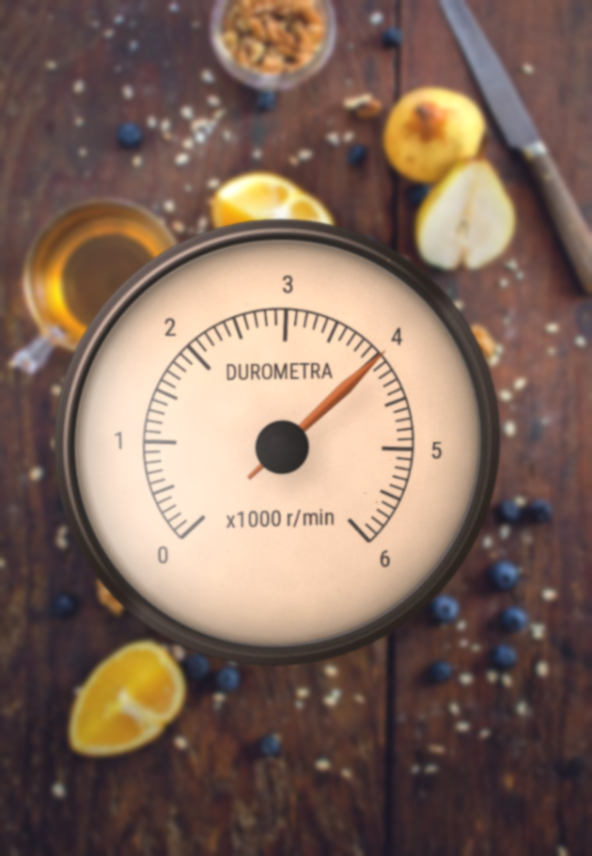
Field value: rpm 4000
